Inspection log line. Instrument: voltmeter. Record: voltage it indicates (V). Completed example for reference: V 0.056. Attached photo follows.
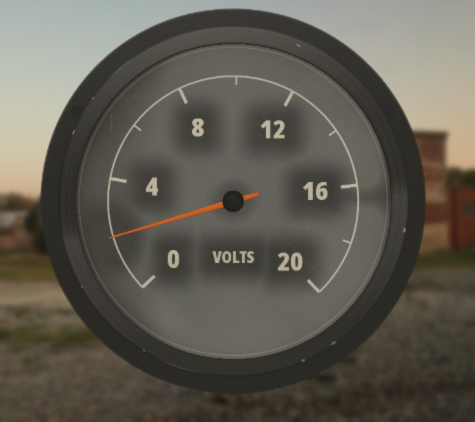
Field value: V 2
